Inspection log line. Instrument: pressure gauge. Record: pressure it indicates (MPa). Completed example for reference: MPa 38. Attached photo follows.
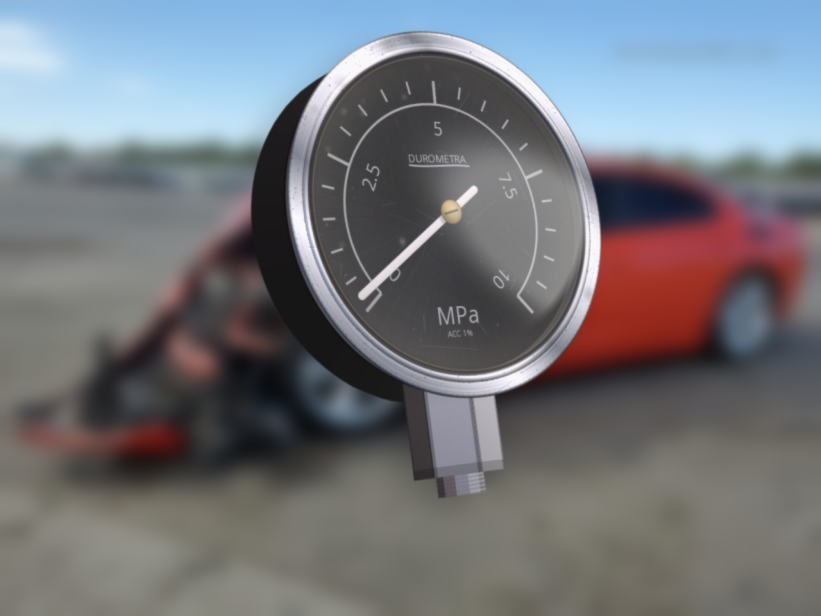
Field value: MPa 0.25
